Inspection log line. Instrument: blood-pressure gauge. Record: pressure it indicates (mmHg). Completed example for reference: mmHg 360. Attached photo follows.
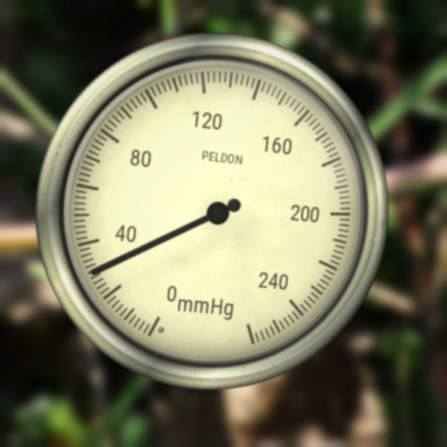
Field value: mmHg 30
